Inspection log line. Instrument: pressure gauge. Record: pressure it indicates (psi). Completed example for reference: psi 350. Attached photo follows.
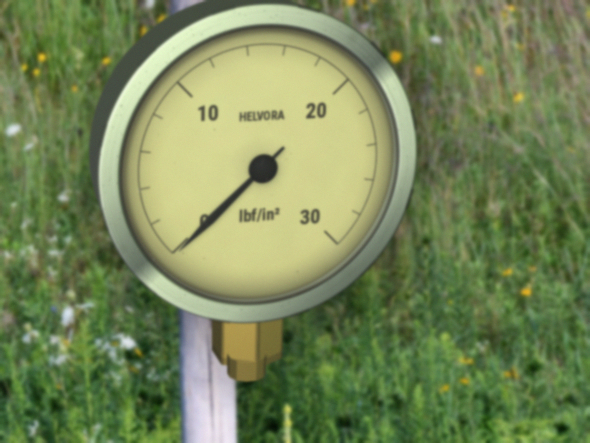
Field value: psi 0
